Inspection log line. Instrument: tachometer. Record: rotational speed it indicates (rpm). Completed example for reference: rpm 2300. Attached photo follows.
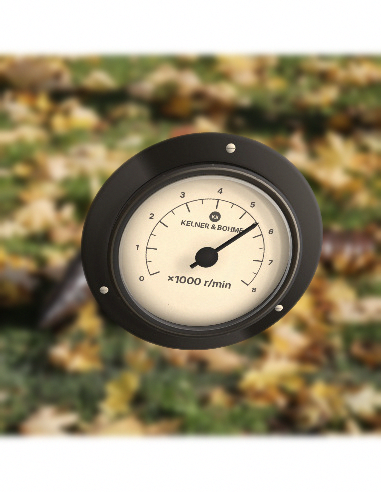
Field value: rpm 5500
